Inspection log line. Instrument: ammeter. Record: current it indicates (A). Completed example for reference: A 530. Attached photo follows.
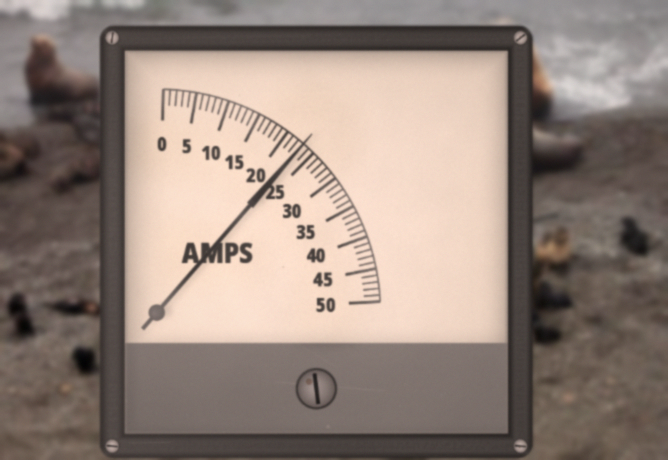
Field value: A 23
